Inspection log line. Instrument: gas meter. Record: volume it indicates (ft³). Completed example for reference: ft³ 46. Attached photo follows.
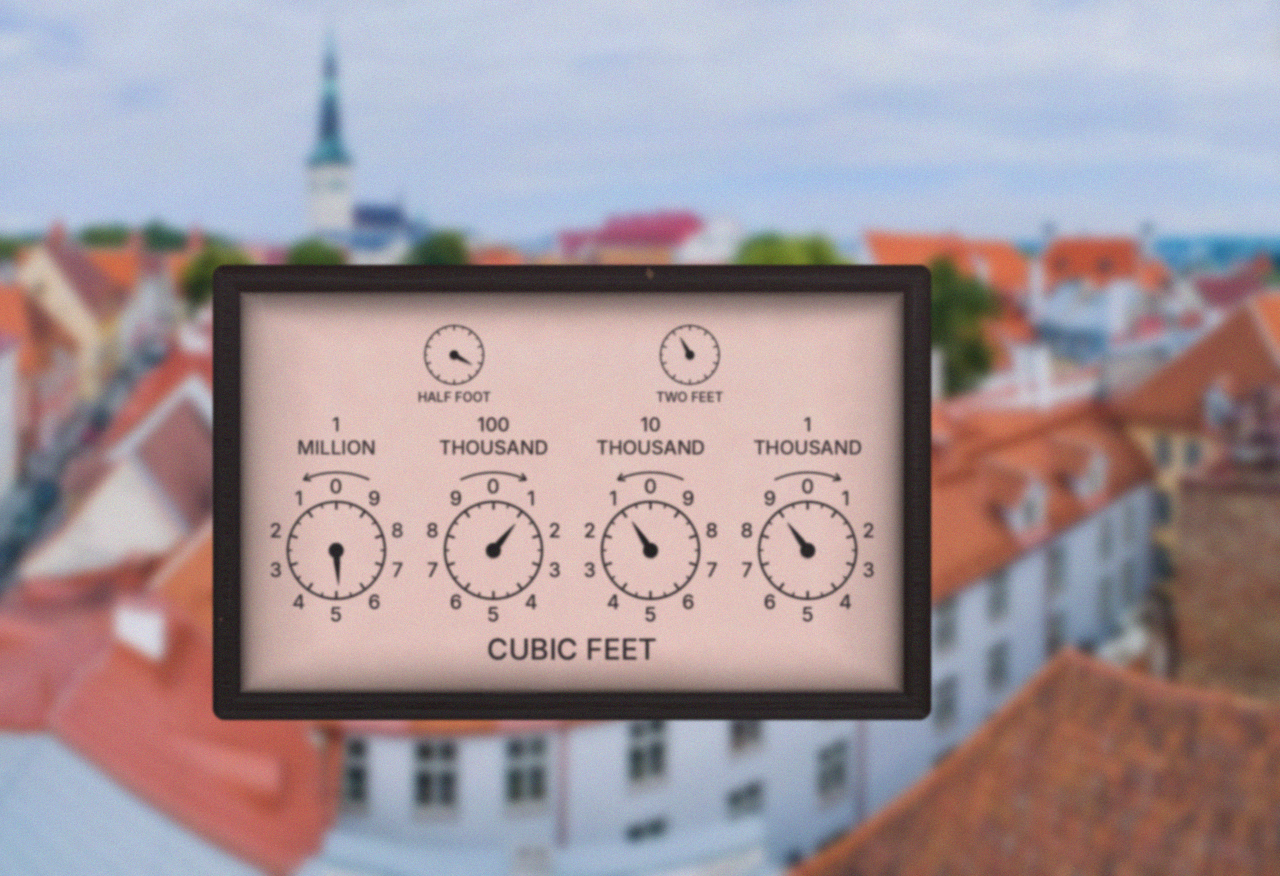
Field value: ft³ 510900
